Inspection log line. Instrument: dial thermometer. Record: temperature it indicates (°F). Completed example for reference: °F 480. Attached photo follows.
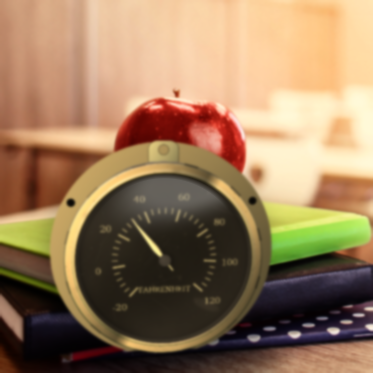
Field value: °F 32
